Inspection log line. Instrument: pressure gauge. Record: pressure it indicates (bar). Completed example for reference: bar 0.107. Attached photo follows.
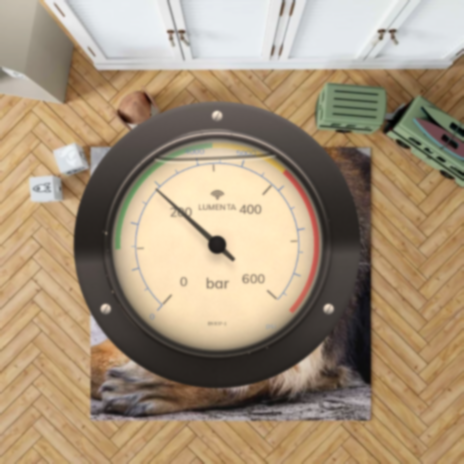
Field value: bar 200
